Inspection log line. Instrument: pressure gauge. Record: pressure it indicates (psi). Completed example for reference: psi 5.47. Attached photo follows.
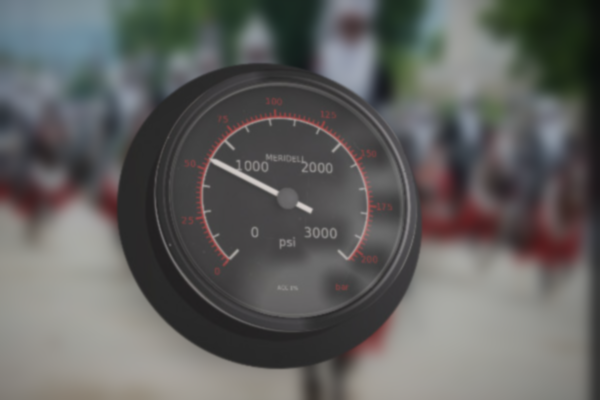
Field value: psi 800
